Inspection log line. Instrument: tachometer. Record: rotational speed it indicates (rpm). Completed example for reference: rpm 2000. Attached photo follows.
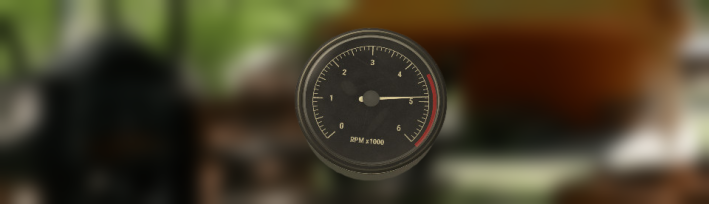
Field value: rpm 4900
